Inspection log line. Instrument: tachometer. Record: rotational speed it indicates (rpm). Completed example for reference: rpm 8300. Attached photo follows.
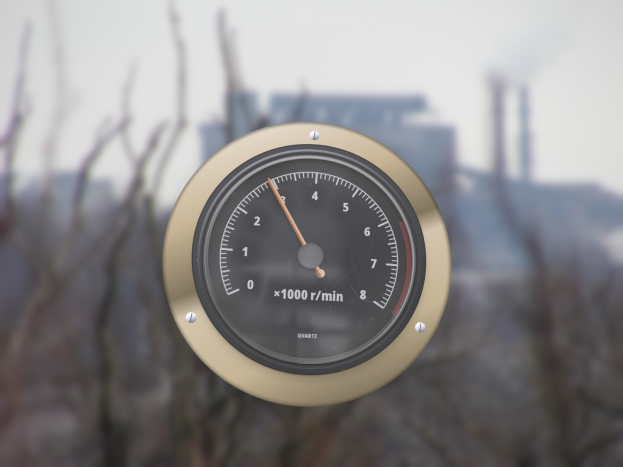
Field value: rpm 2900
